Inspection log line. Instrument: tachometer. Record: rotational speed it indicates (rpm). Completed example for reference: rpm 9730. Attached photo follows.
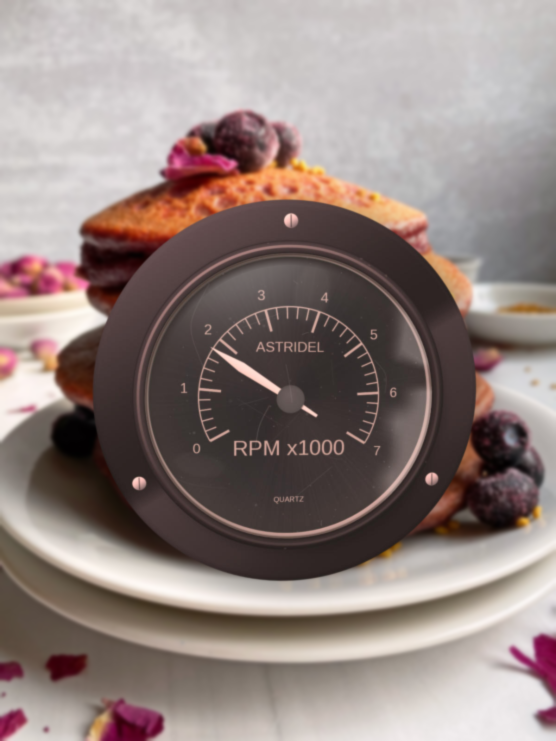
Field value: rpm 1800
